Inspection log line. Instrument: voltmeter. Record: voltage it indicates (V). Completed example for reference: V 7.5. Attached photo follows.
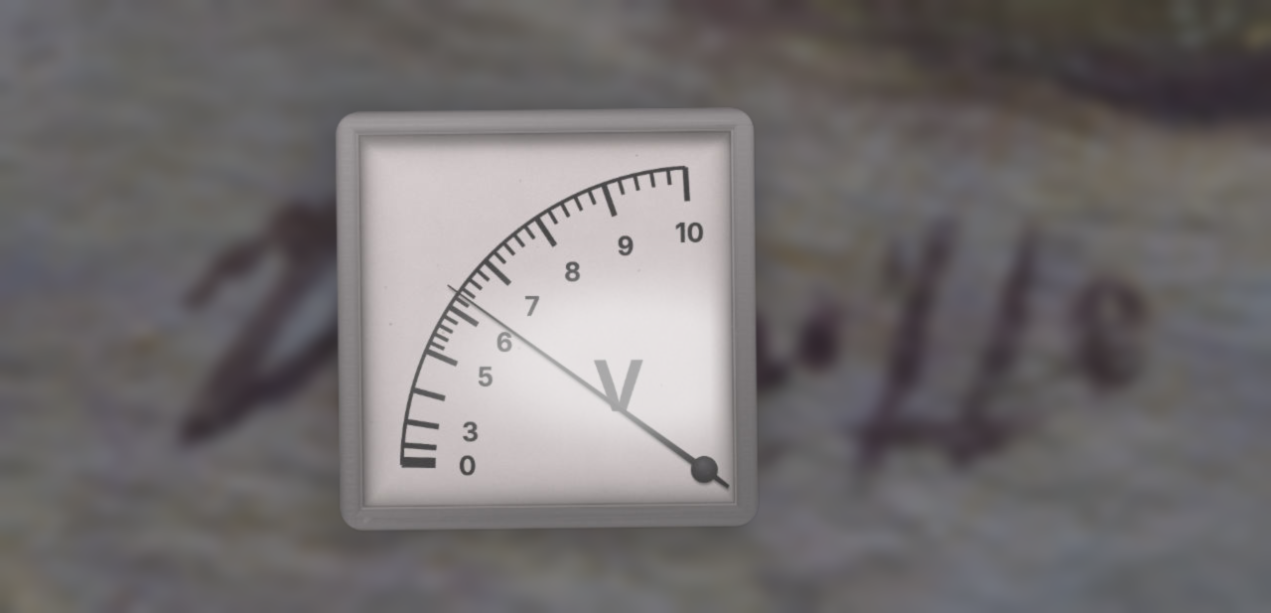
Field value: V 6.3
